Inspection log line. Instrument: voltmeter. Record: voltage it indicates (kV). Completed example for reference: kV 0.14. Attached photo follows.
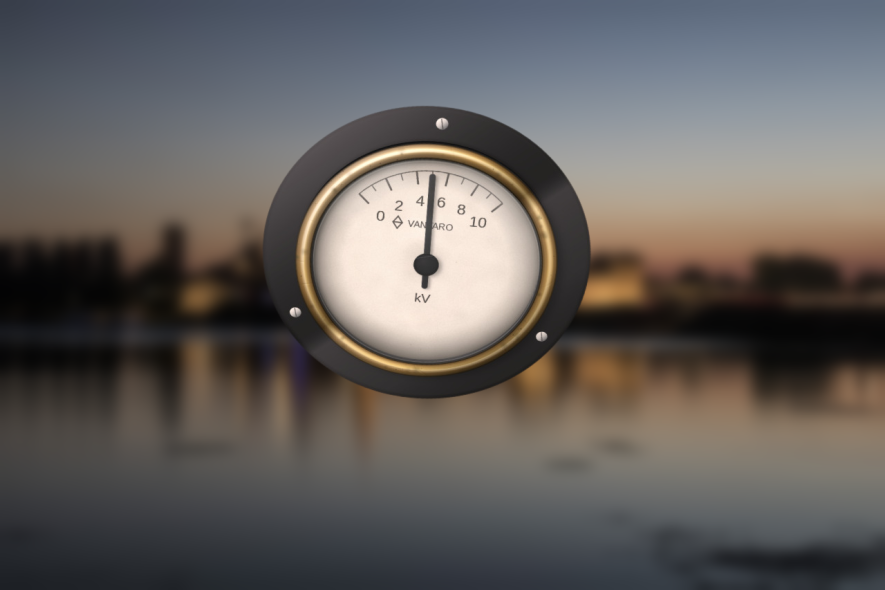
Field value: kV 5
